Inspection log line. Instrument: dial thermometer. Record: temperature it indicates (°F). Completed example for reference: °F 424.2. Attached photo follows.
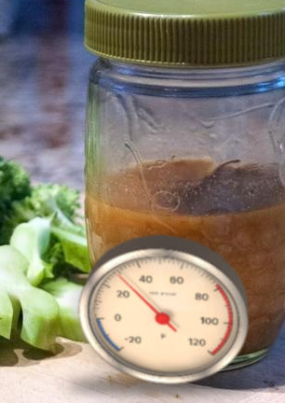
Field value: °F 30
